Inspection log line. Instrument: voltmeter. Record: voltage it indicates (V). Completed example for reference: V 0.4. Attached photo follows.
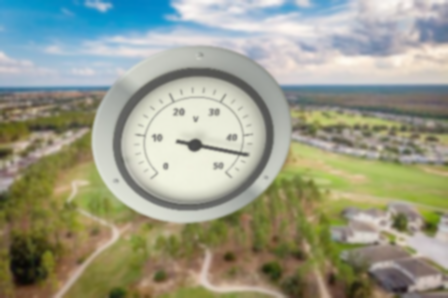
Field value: V 44
